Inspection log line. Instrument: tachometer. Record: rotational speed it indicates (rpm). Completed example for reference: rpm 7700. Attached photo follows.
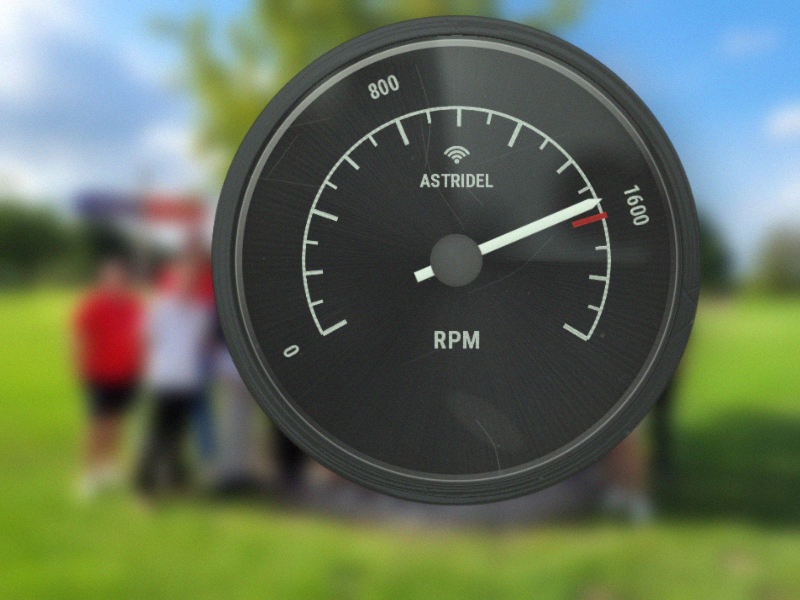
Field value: rpm 1550
